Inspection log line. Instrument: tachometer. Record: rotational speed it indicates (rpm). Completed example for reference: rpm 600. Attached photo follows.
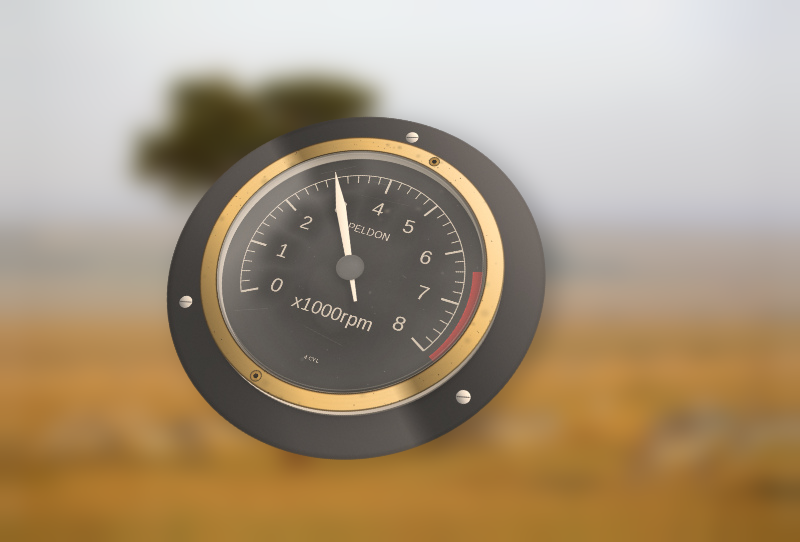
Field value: rpm 3000
